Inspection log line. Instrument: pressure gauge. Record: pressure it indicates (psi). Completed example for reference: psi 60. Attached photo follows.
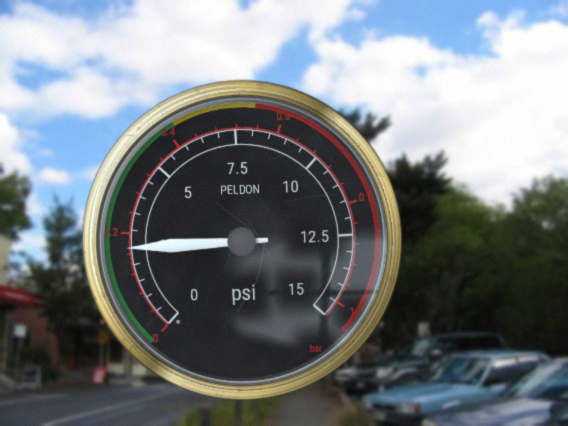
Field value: psi 2.5
